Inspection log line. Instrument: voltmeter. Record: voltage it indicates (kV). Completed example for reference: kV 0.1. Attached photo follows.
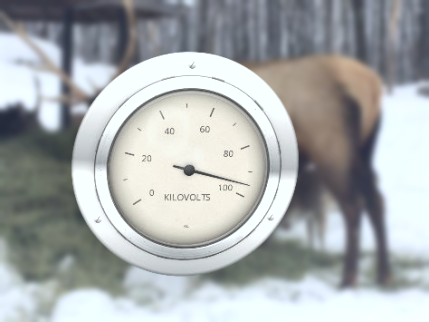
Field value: kV 95
